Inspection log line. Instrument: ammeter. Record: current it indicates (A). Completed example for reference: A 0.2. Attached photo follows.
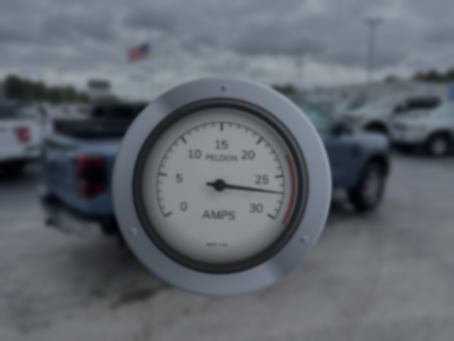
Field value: A 27
